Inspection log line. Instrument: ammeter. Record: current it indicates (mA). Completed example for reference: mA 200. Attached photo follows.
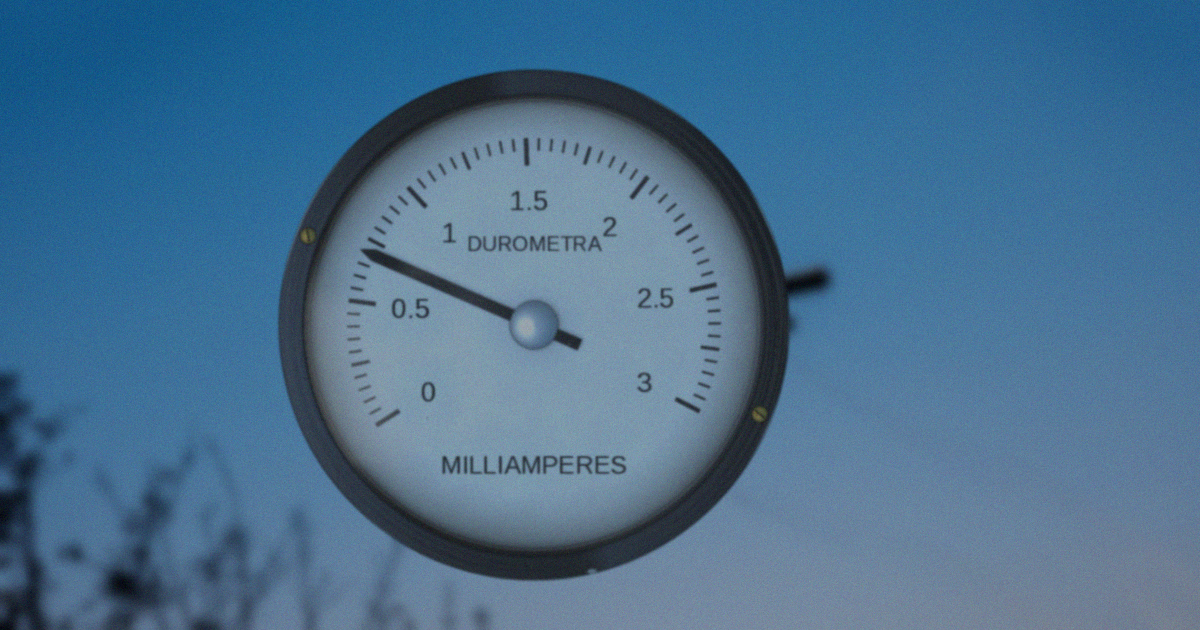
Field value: mA 0.7
